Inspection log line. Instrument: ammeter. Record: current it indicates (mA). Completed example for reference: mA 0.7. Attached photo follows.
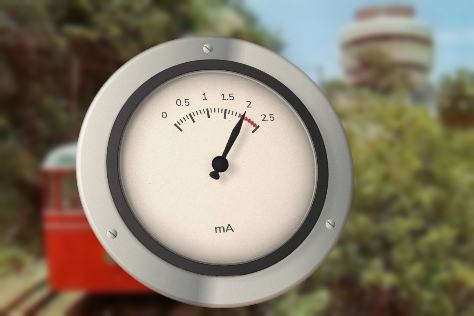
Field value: mA 2
